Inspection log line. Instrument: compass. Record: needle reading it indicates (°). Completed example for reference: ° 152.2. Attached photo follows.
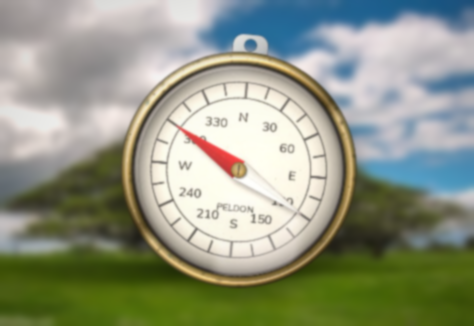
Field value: ° 300
